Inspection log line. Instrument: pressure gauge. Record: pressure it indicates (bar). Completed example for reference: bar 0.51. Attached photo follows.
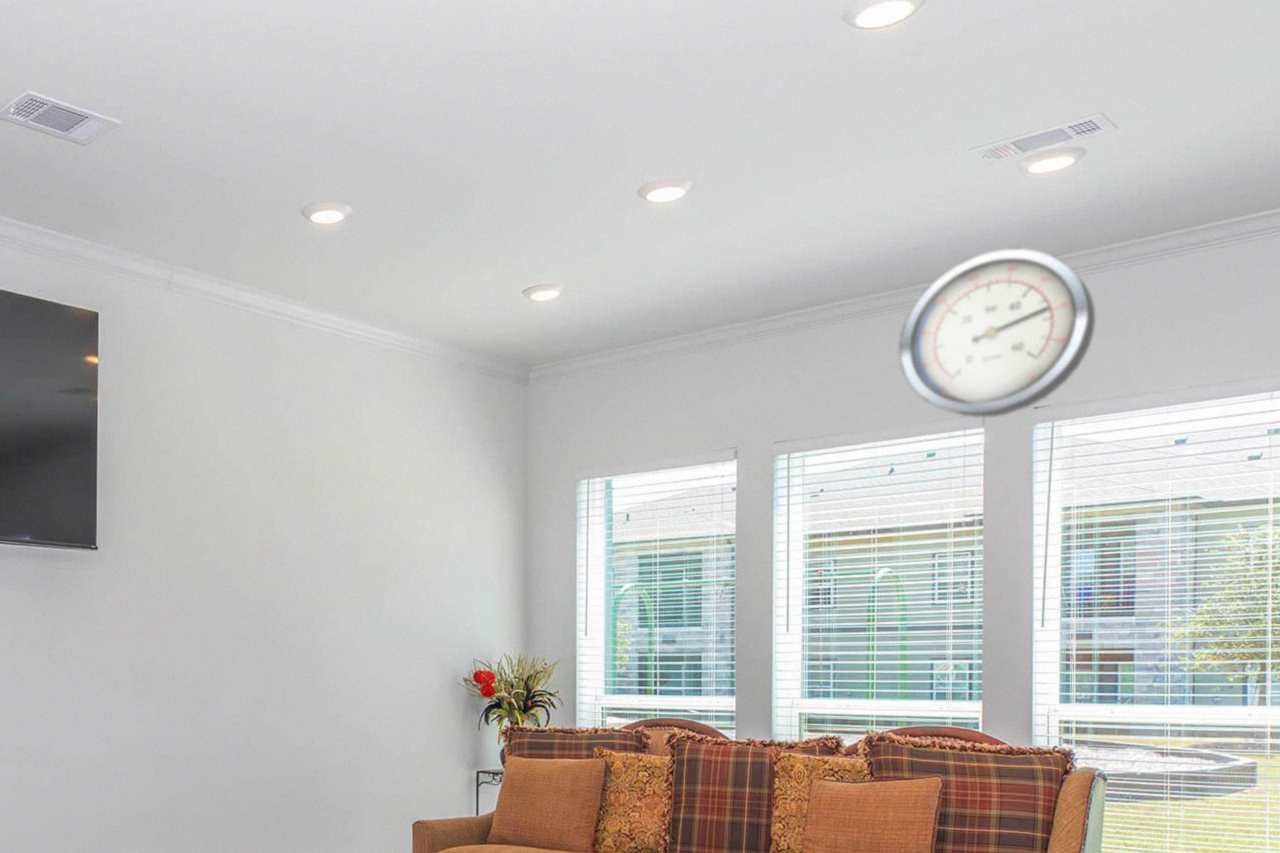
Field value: bar 47.5
